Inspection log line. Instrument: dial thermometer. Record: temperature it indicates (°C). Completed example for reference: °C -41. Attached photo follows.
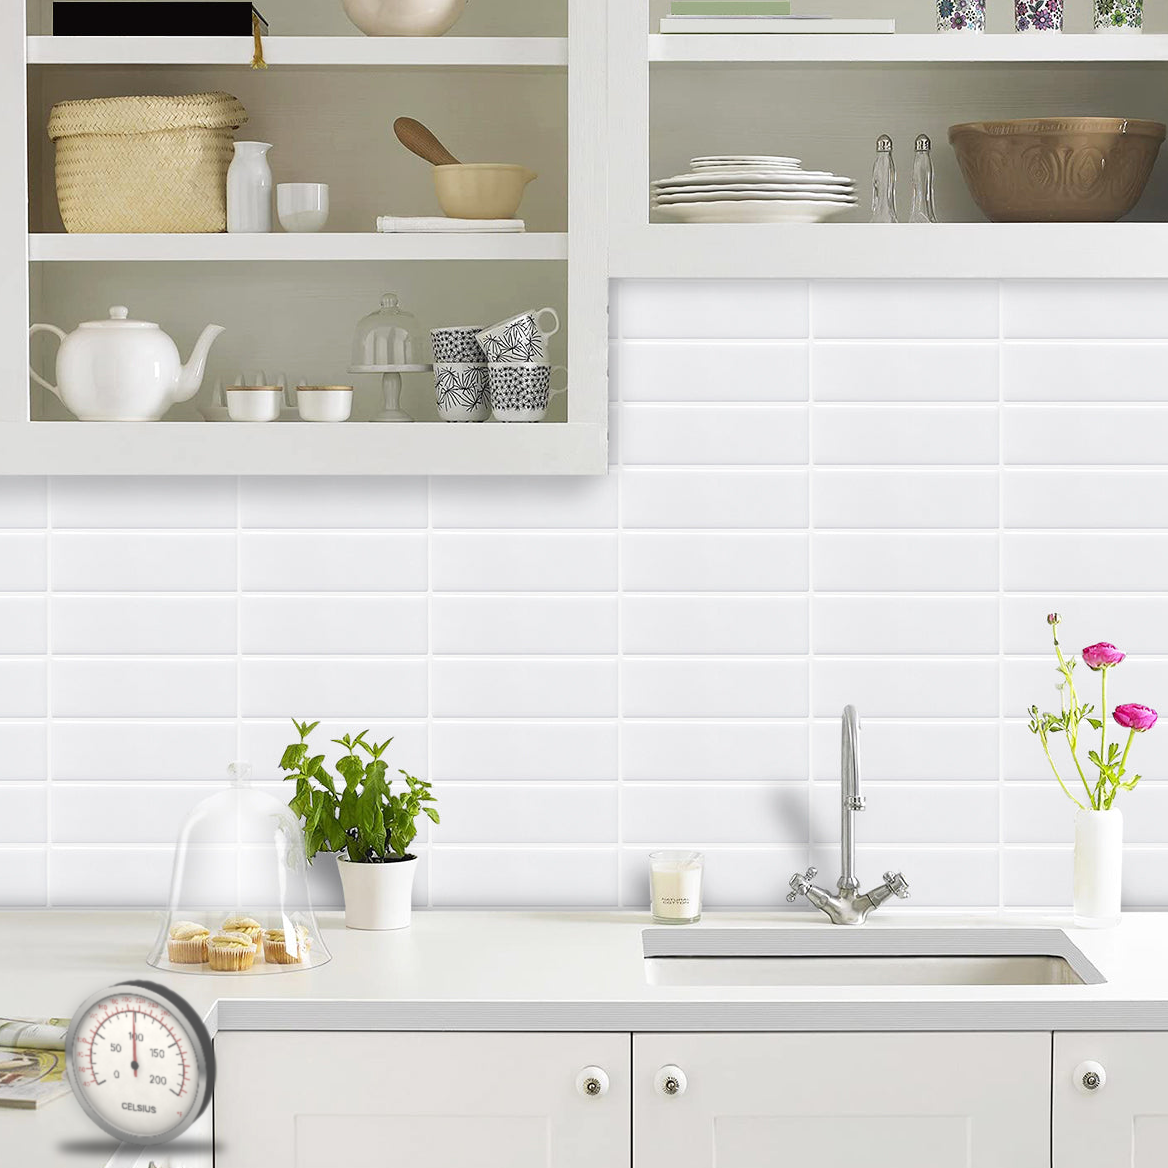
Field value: °C 100
